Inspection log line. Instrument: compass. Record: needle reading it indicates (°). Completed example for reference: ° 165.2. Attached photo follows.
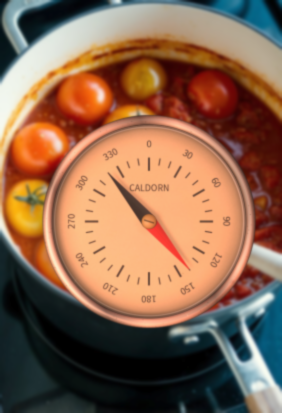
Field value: ° 140
